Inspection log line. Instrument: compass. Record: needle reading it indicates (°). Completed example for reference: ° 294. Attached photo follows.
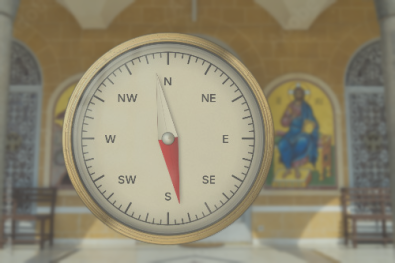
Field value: ° 170
